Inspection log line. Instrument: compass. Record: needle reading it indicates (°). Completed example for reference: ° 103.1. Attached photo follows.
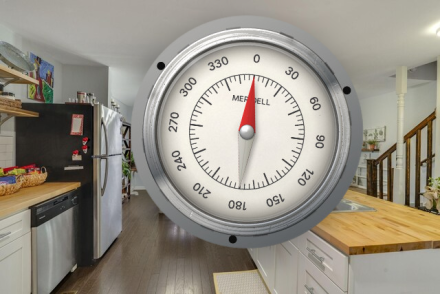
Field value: ° 0
